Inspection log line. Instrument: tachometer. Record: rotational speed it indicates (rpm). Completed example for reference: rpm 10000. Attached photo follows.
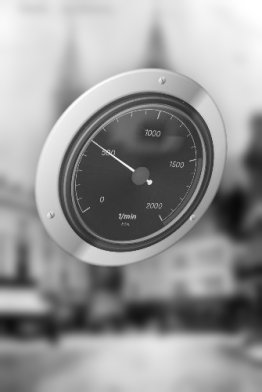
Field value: rpm 500
